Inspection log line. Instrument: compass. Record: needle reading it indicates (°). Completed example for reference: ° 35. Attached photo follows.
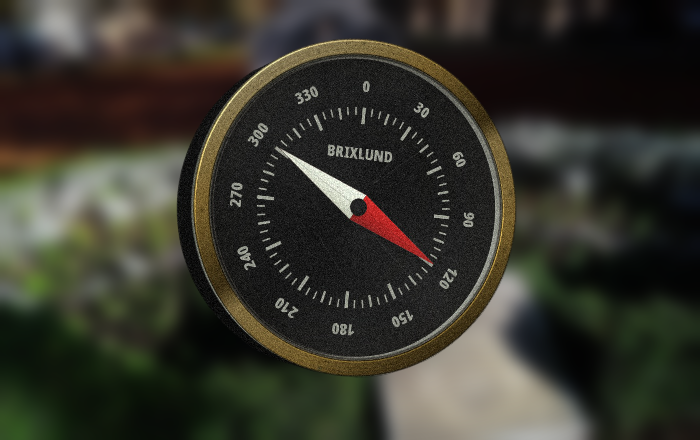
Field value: ° 120
